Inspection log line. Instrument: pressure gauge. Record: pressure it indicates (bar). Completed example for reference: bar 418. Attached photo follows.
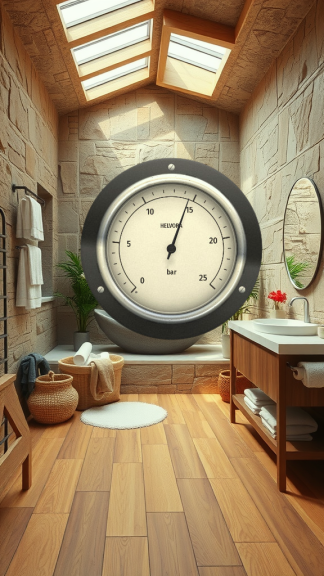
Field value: bar 14.5
